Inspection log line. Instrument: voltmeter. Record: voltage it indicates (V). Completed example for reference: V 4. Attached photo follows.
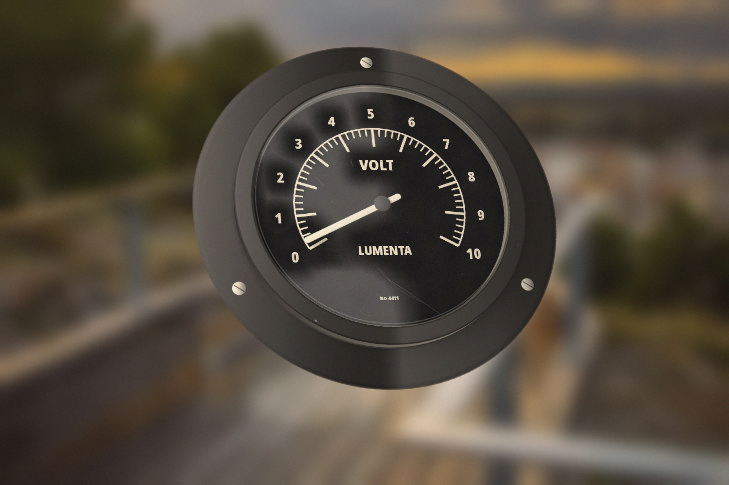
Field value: V 0.2
